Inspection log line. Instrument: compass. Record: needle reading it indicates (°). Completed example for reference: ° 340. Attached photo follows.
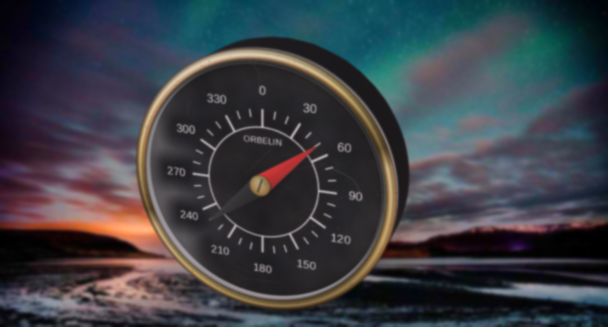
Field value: ° 50
